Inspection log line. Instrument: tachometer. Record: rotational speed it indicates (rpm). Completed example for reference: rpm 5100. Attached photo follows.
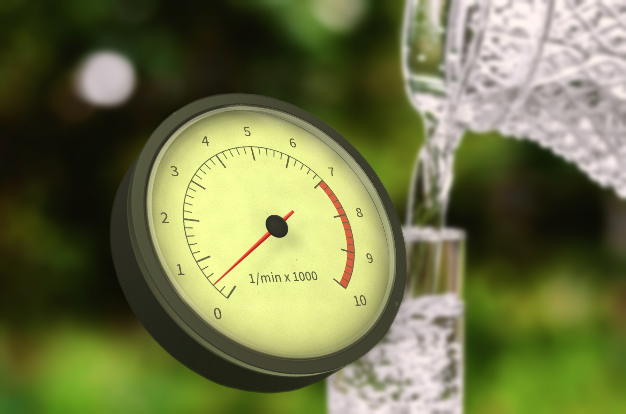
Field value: rpm 400
